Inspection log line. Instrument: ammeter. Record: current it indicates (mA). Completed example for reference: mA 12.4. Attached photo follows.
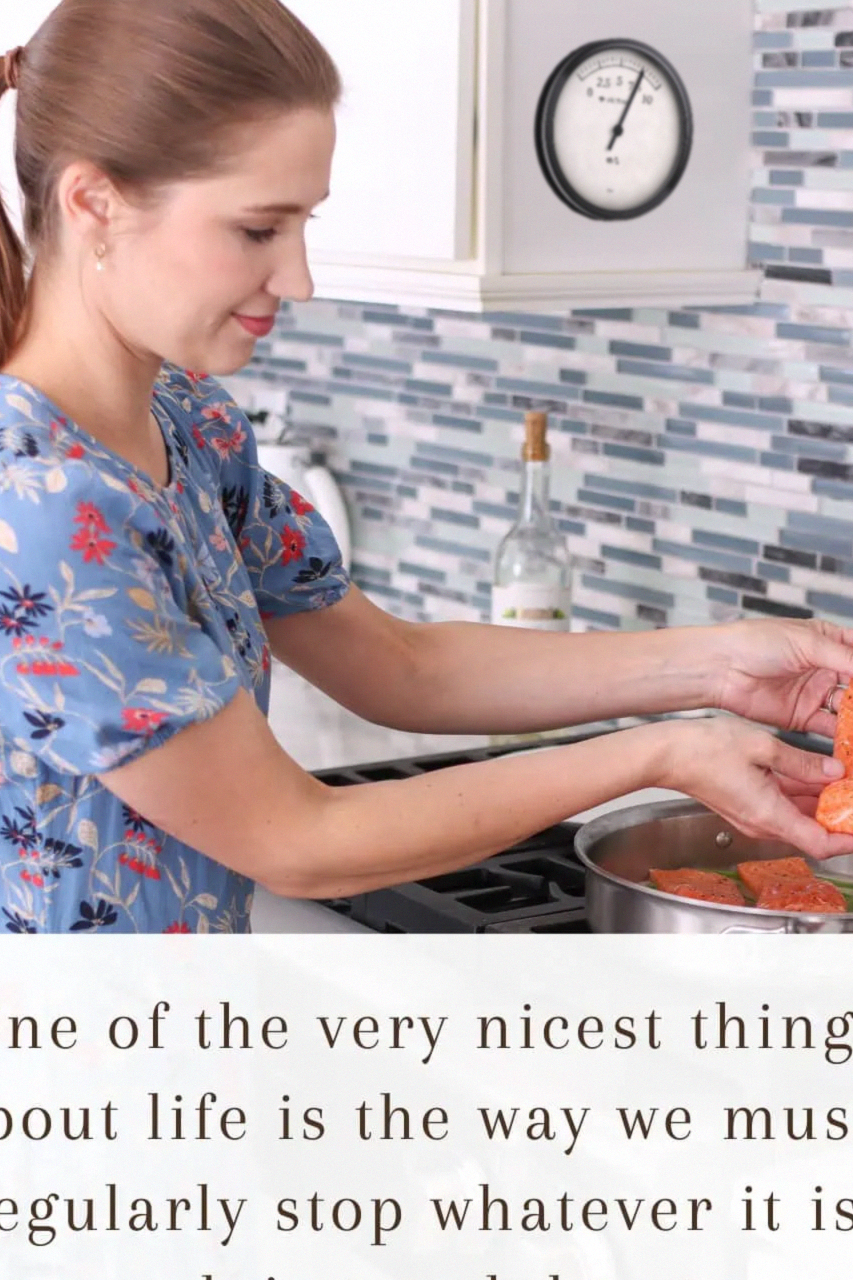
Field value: mA 7.5
